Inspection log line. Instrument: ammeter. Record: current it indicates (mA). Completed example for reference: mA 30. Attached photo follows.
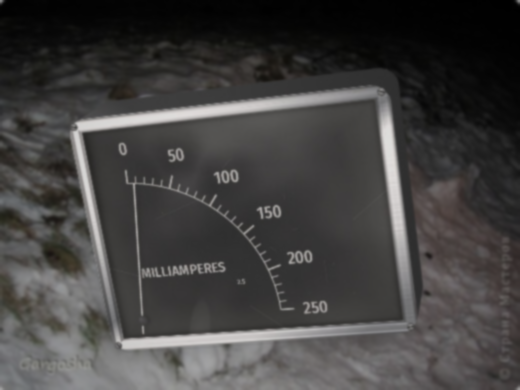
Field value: mA 10
